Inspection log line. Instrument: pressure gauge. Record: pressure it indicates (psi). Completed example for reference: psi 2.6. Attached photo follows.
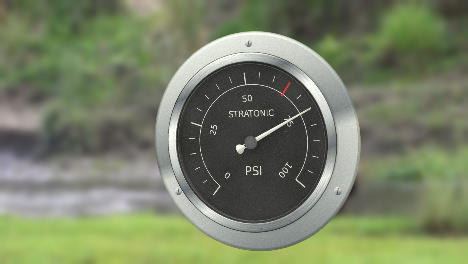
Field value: psi 75
